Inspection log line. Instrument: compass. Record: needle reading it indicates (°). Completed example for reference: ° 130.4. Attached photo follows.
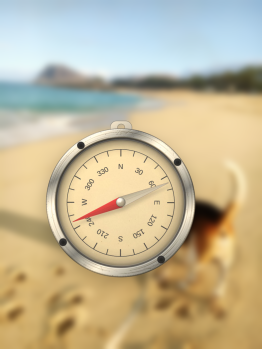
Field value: ° 247.5
